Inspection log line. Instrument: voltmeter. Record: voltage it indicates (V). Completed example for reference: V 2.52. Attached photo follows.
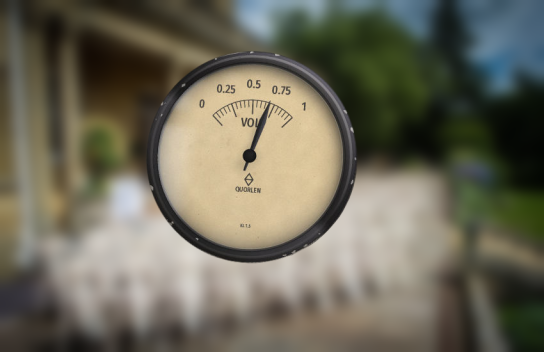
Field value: V 0.7
